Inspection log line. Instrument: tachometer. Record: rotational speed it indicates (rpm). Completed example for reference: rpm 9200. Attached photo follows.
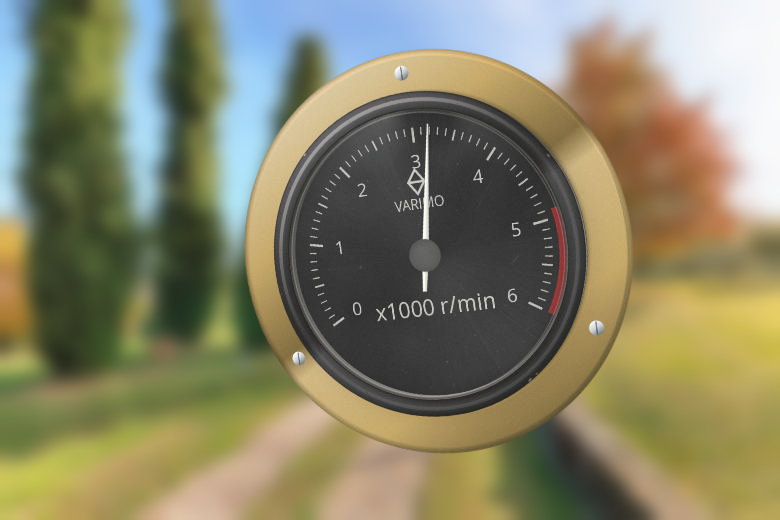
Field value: rpm 3200
